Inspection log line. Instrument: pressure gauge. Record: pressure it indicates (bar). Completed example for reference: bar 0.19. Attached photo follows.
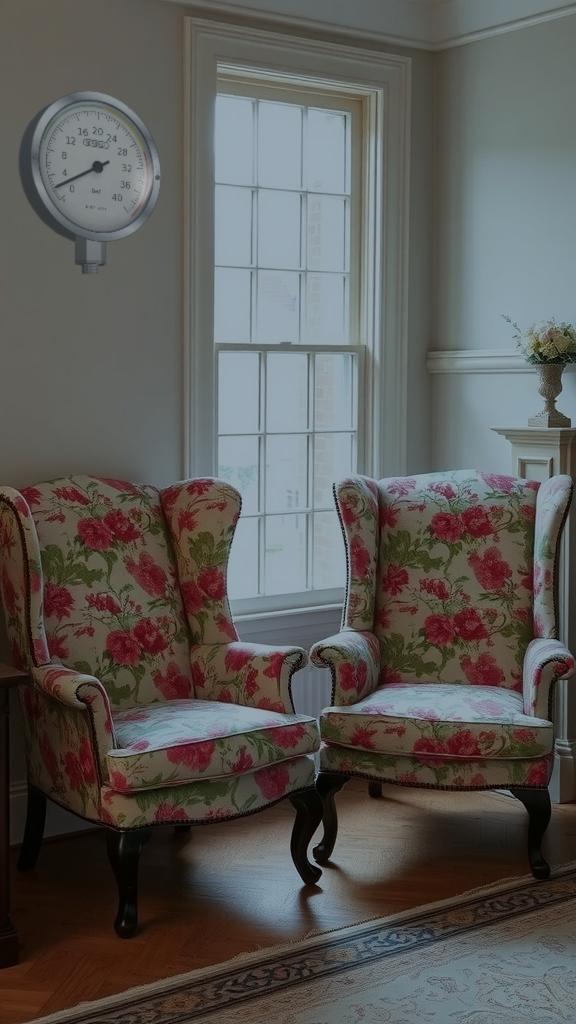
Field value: bar 2
